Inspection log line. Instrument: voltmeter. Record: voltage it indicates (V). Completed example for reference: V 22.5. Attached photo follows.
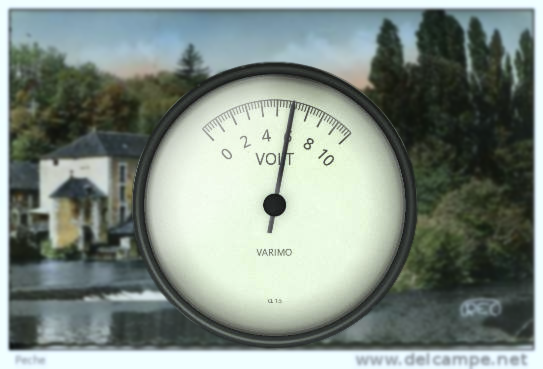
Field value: V 6
